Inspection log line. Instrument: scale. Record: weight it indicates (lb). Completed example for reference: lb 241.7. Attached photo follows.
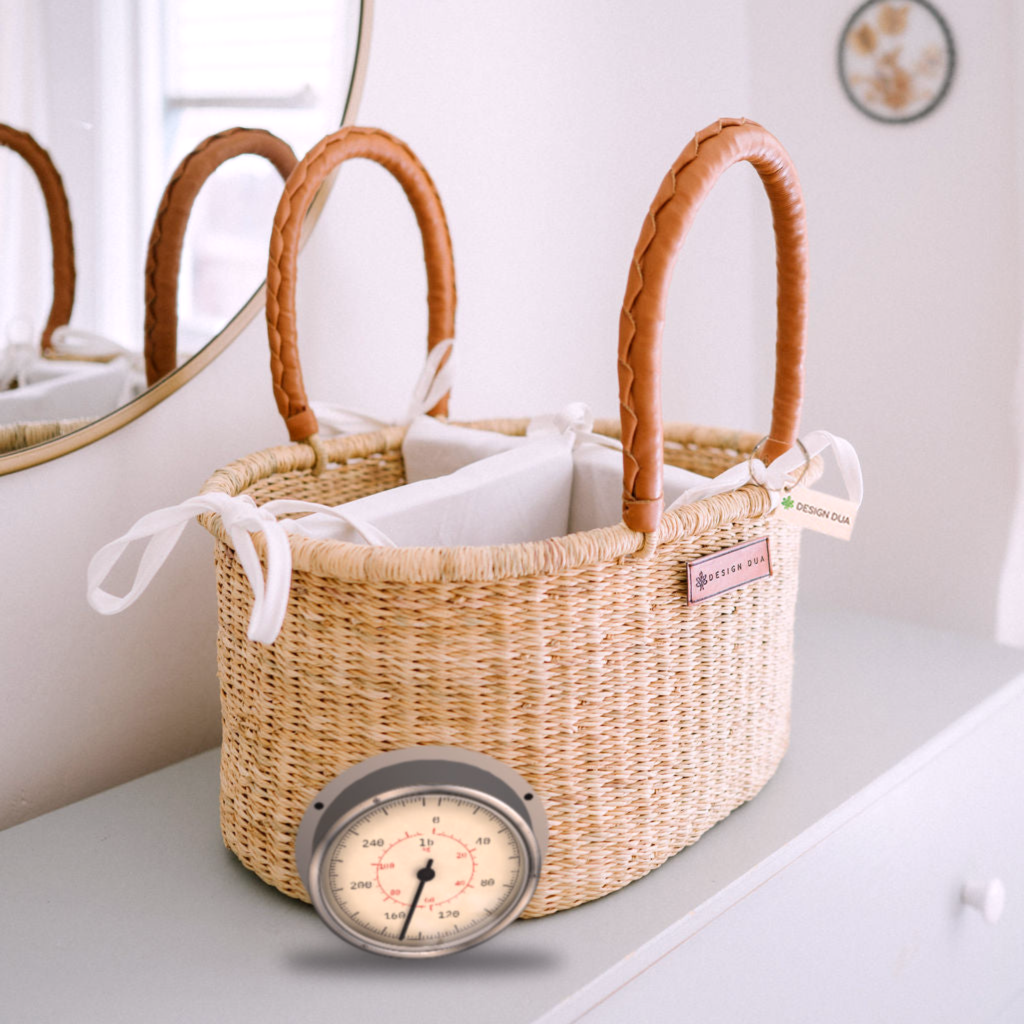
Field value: lb 150
